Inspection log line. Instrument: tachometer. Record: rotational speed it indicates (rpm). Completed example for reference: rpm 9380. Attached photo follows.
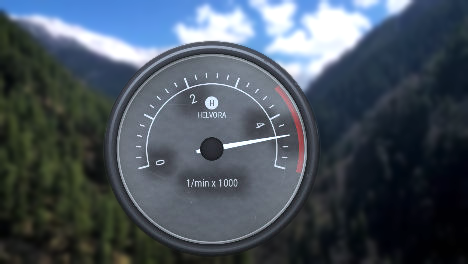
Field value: rpm 4400
